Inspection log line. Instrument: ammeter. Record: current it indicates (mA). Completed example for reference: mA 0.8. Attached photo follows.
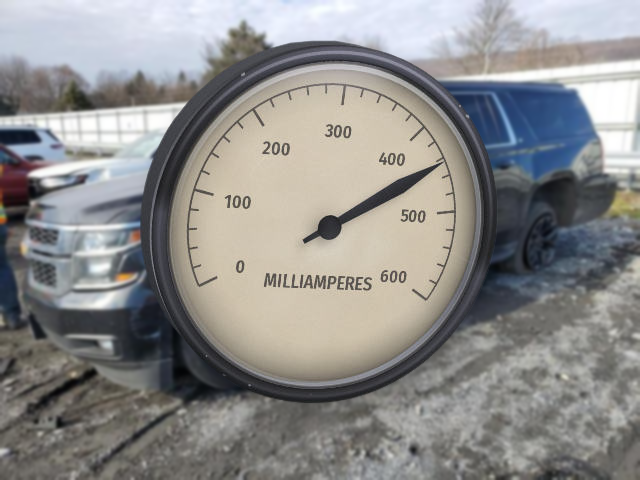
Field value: mA 440
